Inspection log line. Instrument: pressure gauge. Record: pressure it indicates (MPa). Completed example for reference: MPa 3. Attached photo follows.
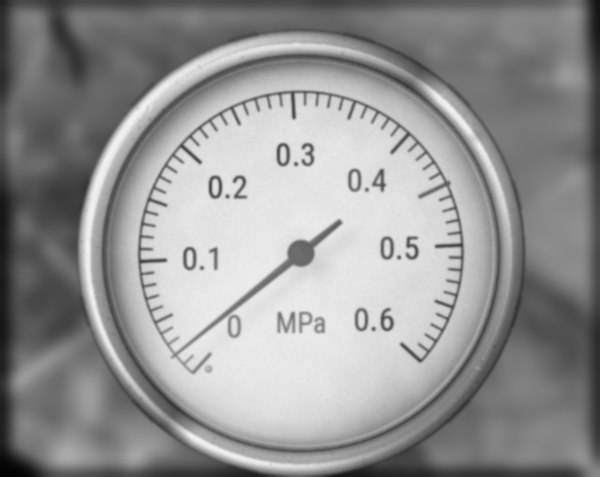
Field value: MPa 0.02
